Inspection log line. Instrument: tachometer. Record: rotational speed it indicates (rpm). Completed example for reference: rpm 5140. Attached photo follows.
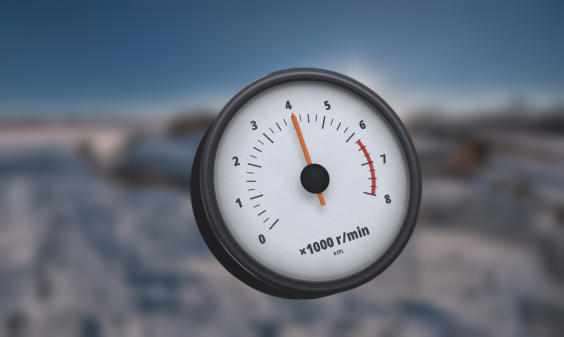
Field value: rpm 4000
